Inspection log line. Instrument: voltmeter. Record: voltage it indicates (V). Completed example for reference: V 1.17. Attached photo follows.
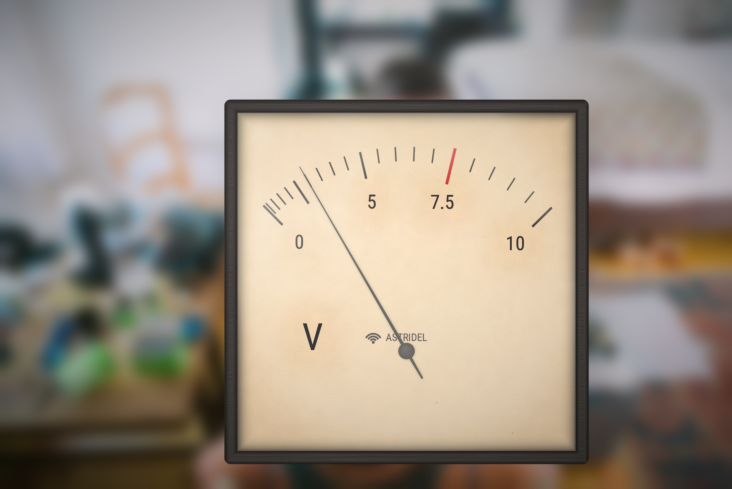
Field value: V 3
